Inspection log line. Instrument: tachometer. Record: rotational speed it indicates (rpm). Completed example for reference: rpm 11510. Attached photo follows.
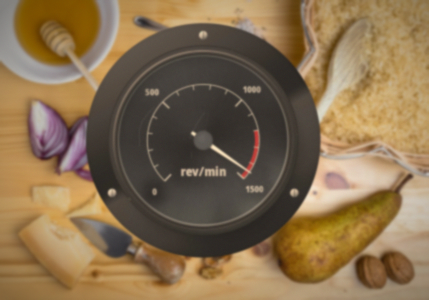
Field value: rpm 1450
